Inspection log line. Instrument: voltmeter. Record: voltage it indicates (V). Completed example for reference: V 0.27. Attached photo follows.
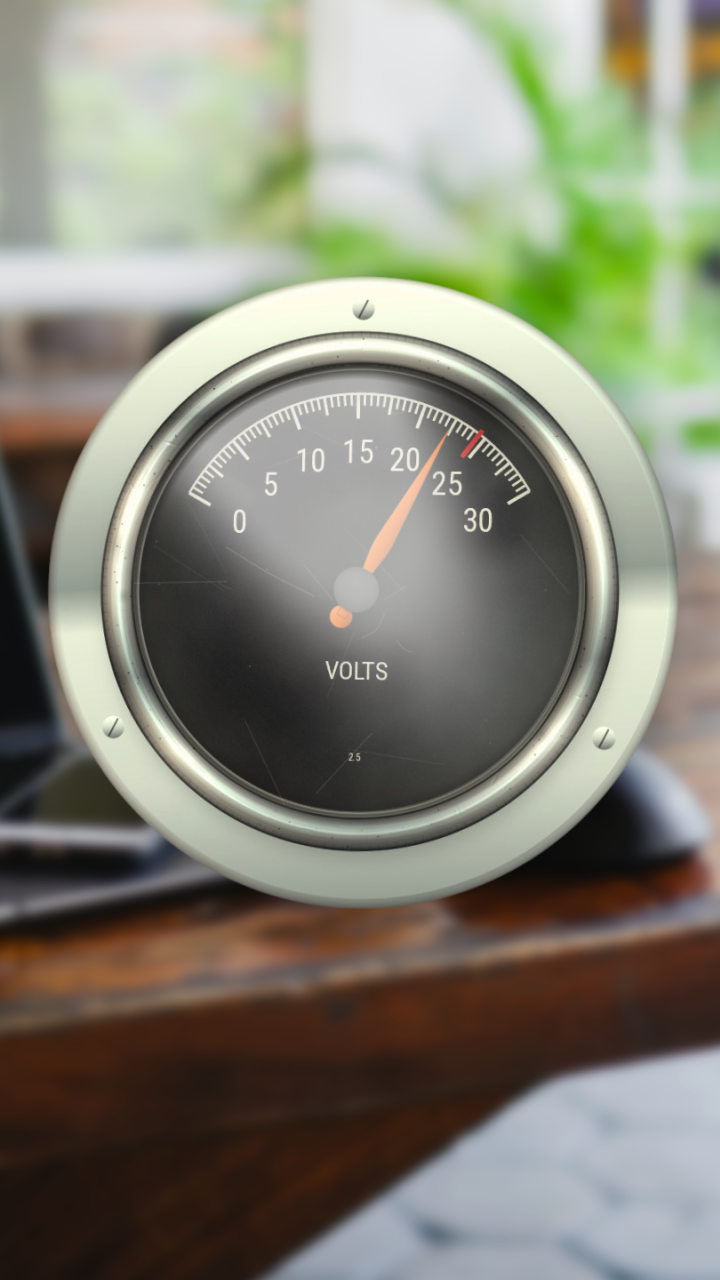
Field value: V 22.5
